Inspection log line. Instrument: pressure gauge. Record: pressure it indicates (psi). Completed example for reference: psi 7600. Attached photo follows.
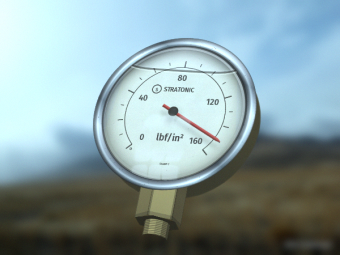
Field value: psi 150
